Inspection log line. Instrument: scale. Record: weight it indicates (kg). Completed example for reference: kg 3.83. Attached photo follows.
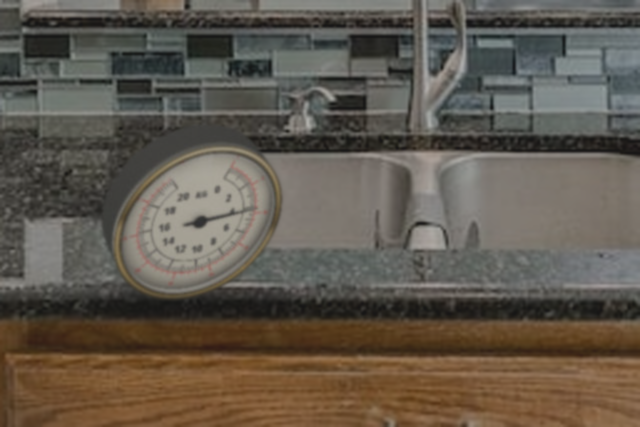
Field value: kg 4
